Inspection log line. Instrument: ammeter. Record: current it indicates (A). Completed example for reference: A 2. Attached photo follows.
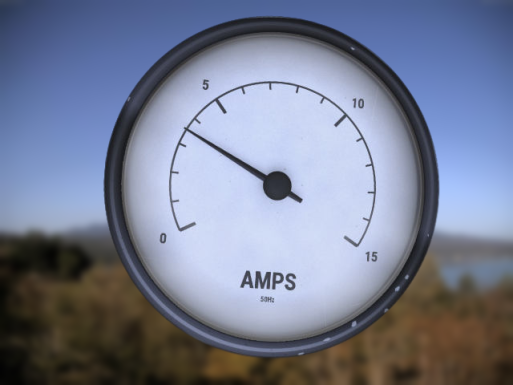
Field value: A 3.5
